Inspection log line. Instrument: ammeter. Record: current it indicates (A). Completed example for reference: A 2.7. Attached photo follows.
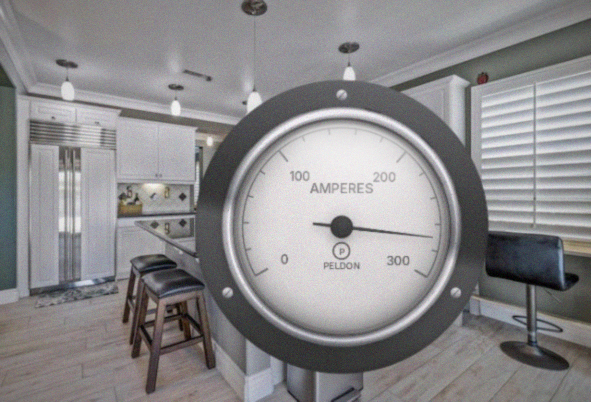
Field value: A 270
